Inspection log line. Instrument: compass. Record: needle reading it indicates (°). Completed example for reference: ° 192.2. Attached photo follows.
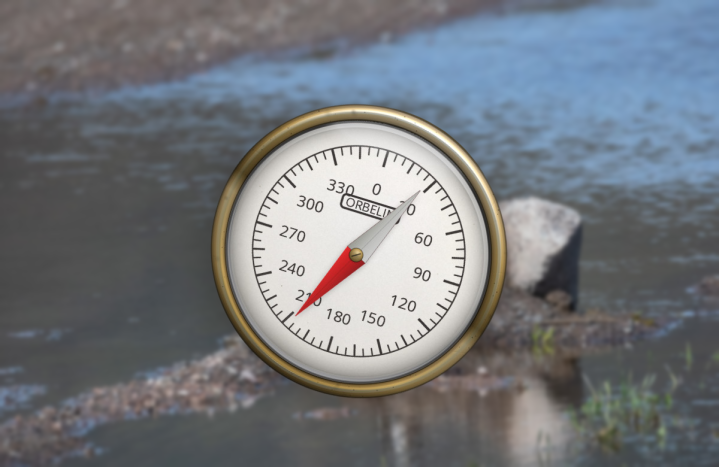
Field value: ° 207.5
